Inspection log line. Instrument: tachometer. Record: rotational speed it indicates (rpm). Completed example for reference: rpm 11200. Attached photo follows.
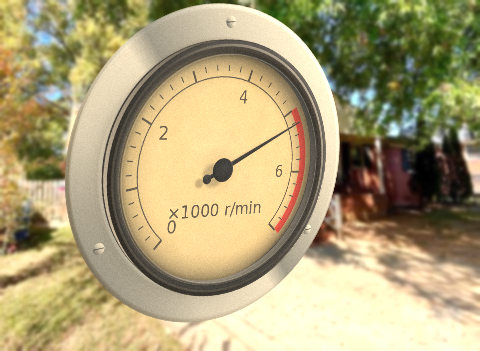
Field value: rpm 5200
